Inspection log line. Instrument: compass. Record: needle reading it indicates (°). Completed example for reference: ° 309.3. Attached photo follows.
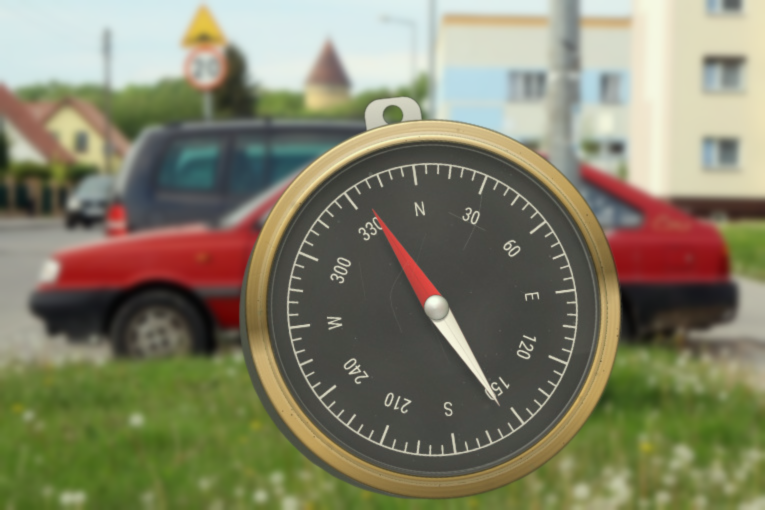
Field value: ° 335
